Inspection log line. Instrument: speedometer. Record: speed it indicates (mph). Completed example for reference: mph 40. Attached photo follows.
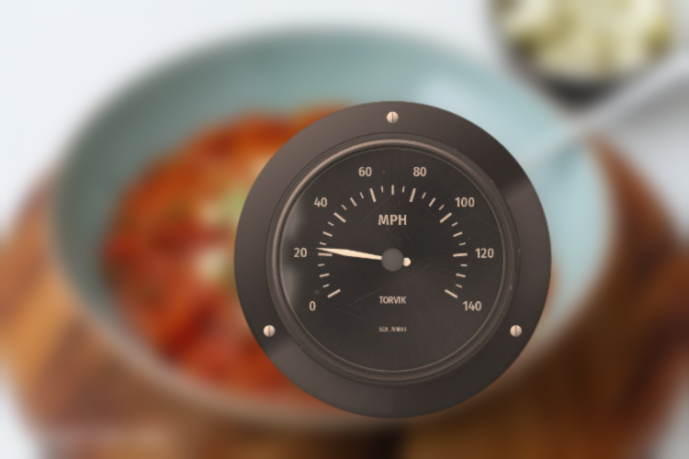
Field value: mph 22.5
